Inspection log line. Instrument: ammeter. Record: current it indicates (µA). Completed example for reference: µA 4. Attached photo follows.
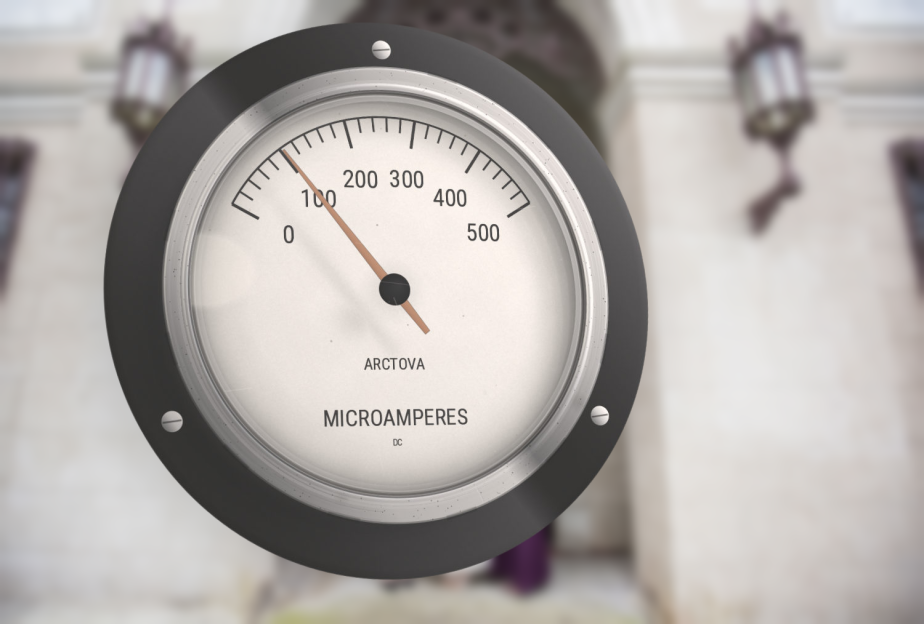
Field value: µA 100
